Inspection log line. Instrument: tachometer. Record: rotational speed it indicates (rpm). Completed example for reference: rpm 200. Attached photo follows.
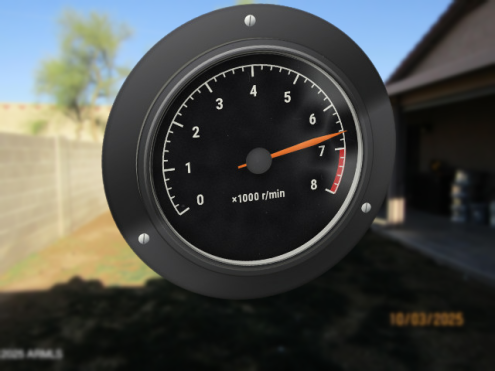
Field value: rpm 6600
